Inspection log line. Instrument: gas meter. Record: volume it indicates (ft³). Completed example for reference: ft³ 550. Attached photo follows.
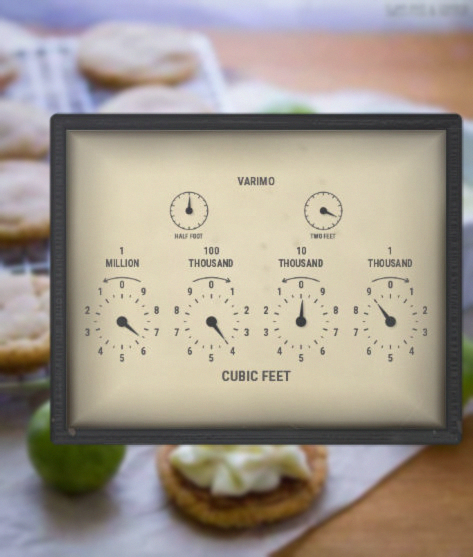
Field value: ft³ 639900
